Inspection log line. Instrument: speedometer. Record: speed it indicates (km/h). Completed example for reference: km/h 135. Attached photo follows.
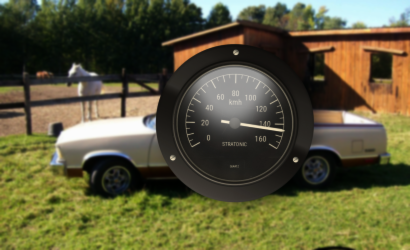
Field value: km/h 145
